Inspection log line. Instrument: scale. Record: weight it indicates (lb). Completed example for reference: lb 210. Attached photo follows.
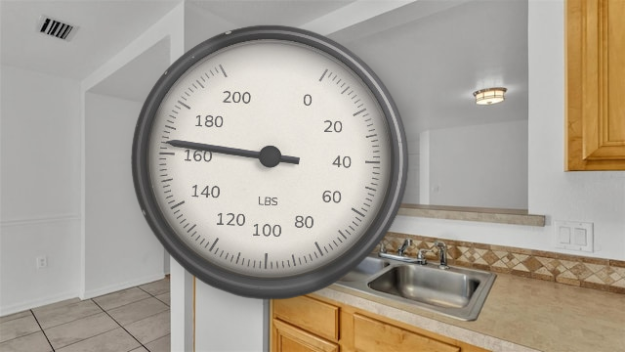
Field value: lb 164
